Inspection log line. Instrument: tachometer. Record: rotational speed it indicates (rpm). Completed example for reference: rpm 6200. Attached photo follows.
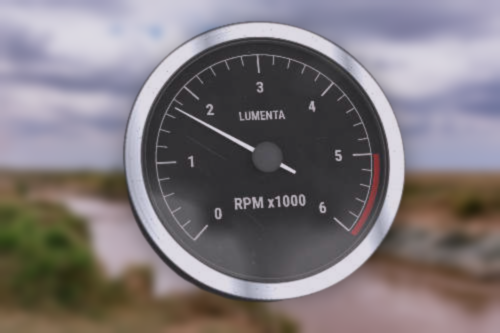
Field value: rpm 1700
